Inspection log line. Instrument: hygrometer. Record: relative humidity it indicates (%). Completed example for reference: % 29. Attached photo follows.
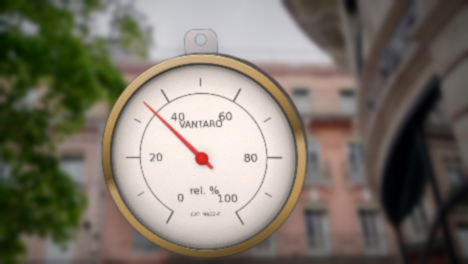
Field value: % 35
